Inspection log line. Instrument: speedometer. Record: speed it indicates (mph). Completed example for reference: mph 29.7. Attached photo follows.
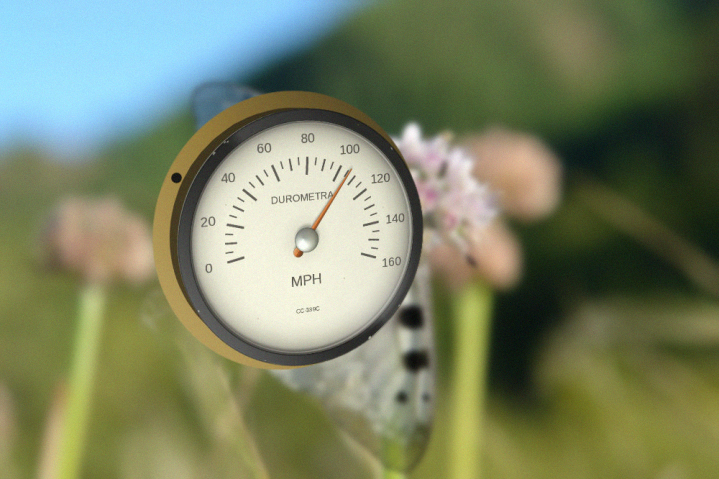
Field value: mph 105
